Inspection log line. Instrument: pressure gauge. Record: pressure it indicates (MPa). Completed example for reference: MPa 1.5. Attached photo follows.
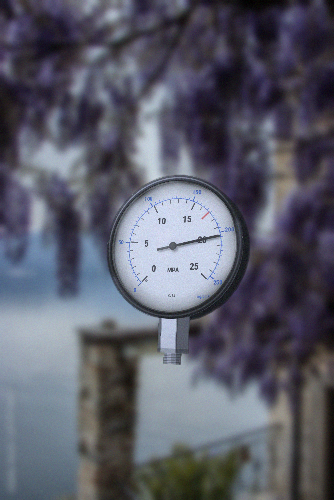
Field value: MPa 20
